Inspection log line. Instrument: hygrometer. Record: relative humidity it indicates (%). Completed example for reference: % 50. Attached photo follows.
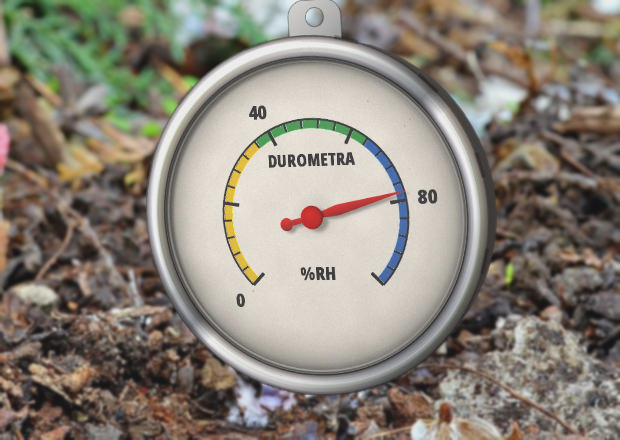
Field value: % 78
